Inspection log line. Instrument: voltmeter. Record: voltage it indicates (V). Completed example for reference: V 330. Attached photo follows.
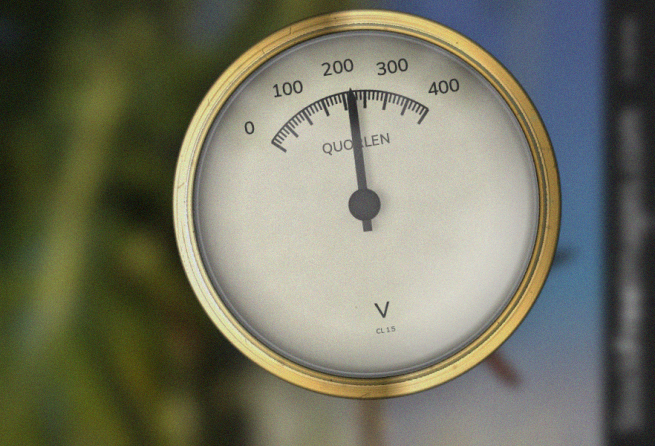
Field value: V 220
